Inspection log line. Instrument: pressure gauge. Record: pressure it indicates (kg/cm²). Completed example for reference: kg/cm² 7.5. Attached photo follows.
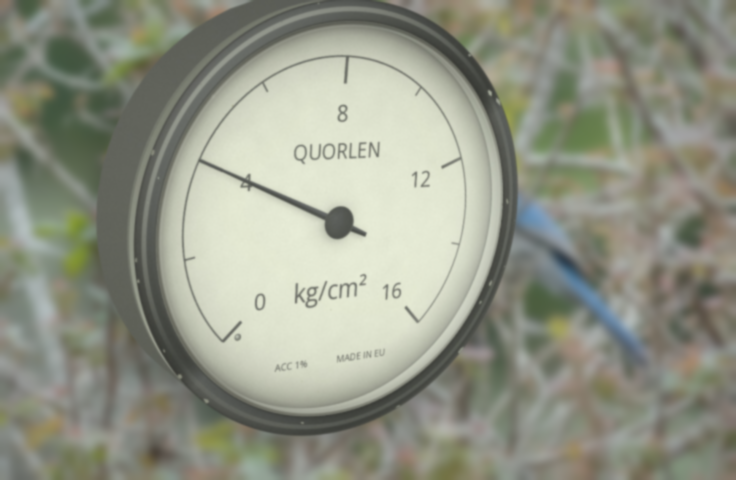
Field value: kg/cm² 4
